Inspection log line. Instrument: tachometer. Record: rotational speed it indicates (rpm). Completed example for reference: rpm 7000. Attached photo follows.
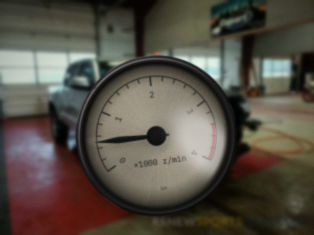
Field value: rpm 500
